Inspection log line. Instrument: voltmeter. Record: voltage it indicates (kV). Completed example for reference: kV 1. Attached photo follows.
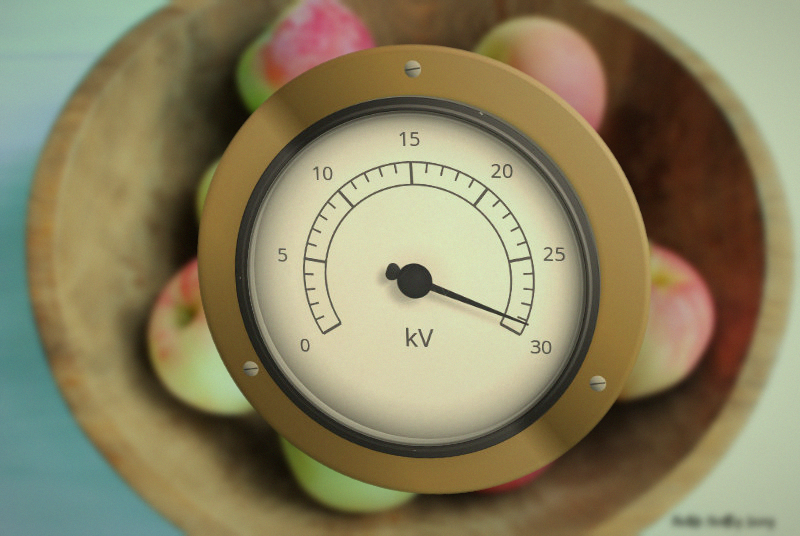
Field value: kV 29
